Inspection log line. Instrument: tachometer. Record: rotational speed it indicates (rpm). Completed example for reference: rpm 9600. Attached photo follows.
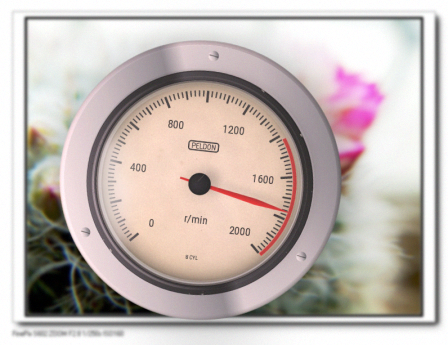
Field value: rpm 1760
